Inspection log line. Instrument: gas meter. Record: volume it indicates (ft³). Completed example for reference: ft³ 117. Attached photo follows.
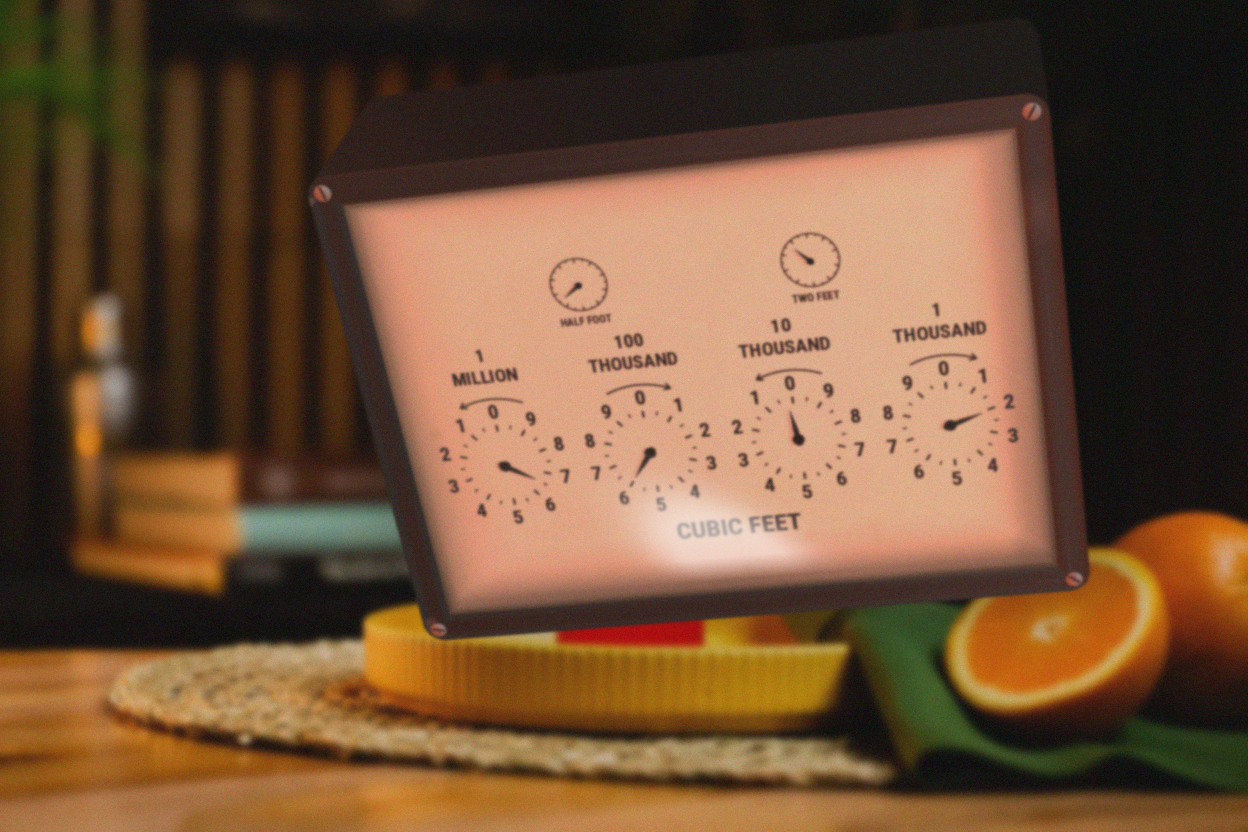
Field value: ft³ 660200
